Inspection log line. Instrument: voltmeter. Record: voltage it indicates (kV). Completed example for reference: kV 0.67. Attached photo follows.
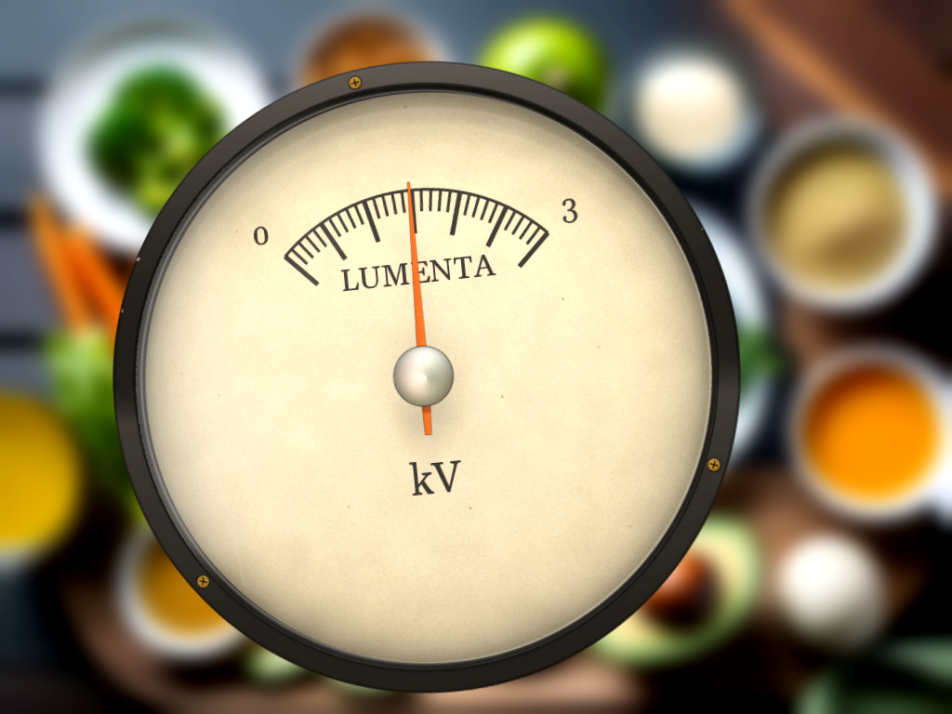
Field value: kV 1.5
